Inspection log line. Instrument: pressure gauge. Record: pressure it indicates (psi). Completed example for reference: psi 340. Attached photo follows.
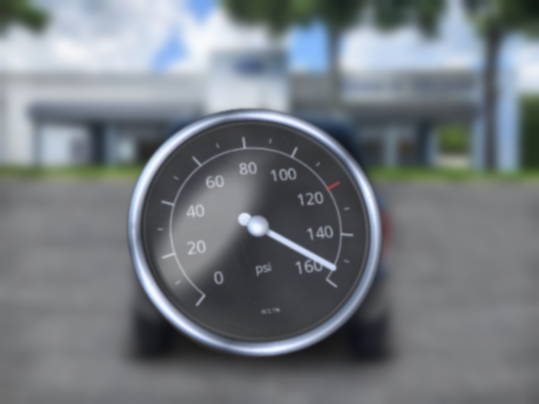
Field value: psi 155
